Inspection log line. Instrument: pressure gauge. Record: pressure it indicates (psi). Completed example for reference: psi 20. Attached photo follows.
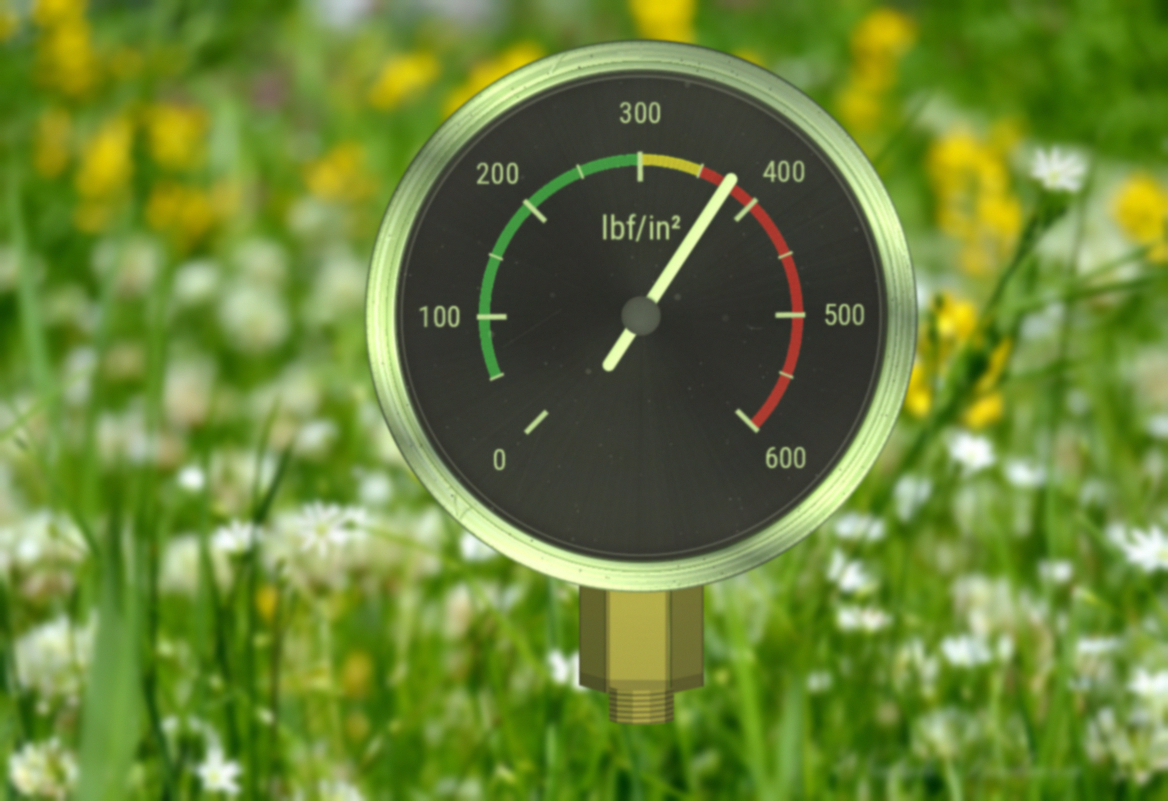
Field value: psi 375
